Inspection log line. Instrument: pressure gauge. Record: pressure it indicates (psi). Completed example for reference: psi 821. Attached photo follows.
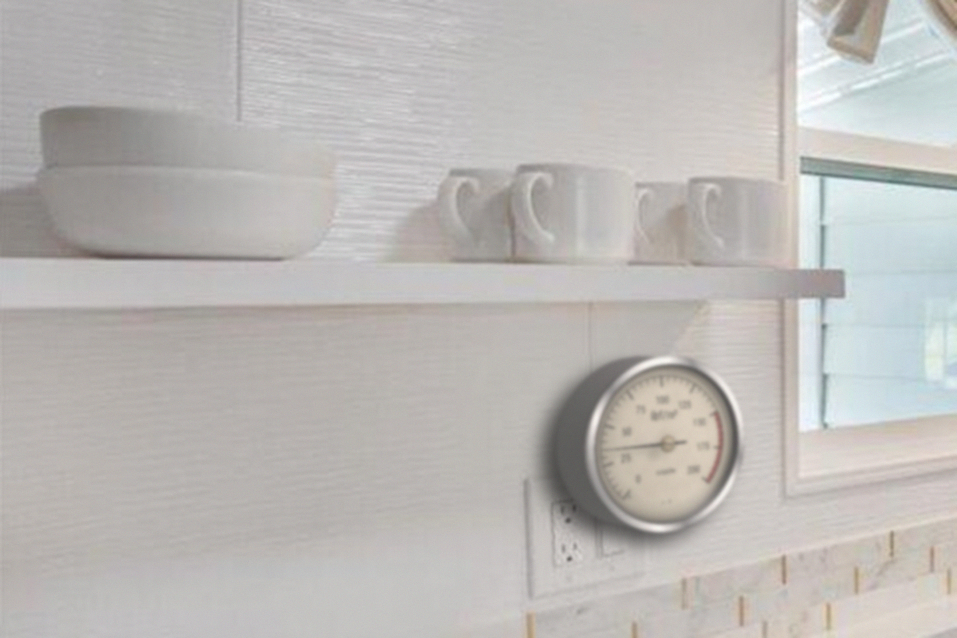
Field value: psi 35
